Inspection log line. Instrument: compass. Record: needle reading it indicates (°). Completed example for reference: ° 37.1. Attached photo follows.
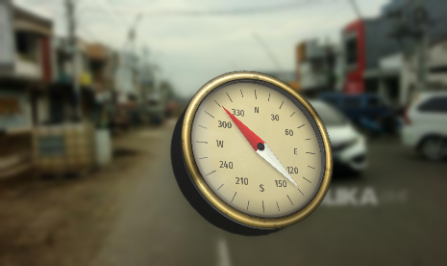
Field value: ° 315
